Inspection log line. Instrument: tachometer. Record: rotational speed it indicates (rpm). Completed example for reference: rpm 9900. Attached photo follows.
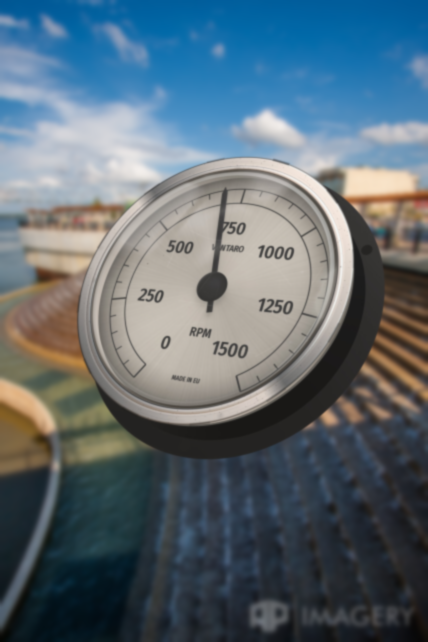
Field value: rpm 700
